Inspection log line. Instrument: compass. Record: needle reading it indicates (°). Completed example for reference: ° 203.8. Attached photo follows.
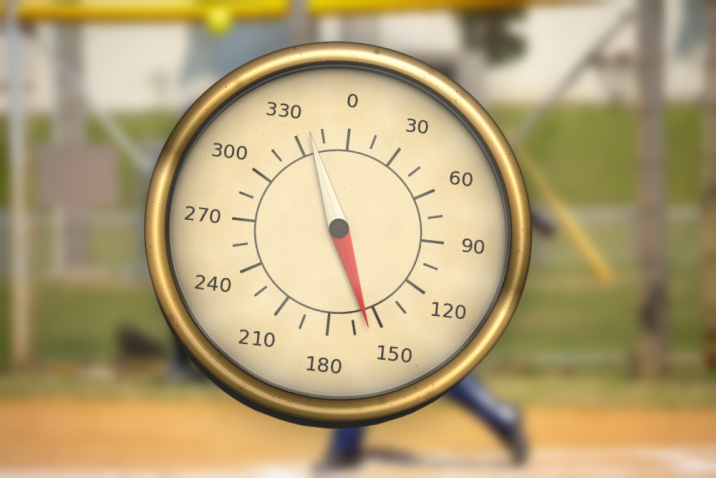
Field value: ° 157.5
